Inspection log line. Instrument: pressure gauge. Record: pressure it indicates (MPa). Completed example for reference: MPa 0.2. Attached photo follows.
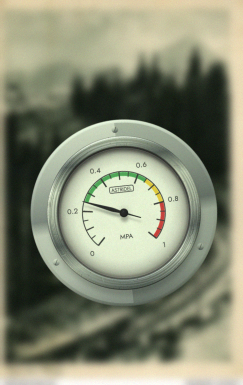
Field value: MPa 0.25
